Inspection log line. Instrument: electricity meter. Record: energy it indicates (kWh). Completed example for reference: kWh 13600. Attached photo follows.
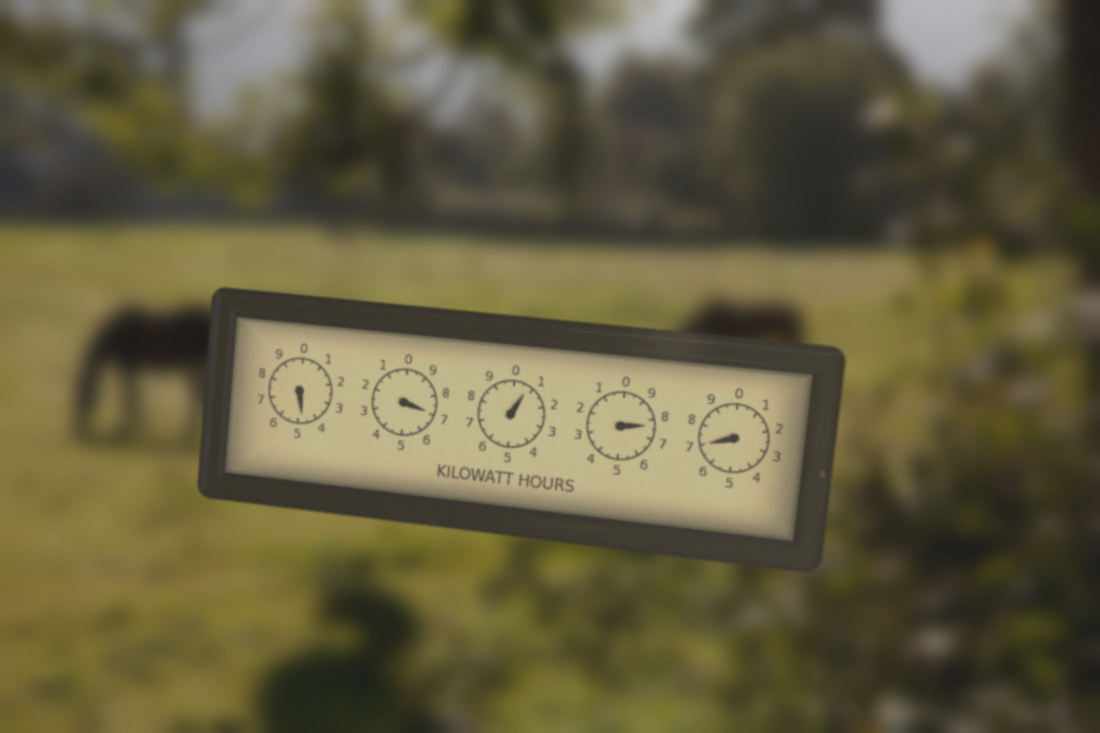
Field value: kWh 47077
